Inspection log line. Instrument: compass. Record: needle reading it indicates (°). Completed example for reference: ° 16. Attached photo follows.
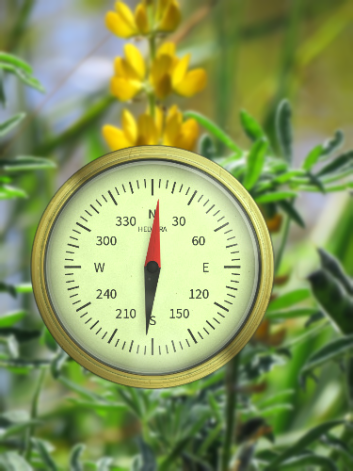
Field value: ° 5
